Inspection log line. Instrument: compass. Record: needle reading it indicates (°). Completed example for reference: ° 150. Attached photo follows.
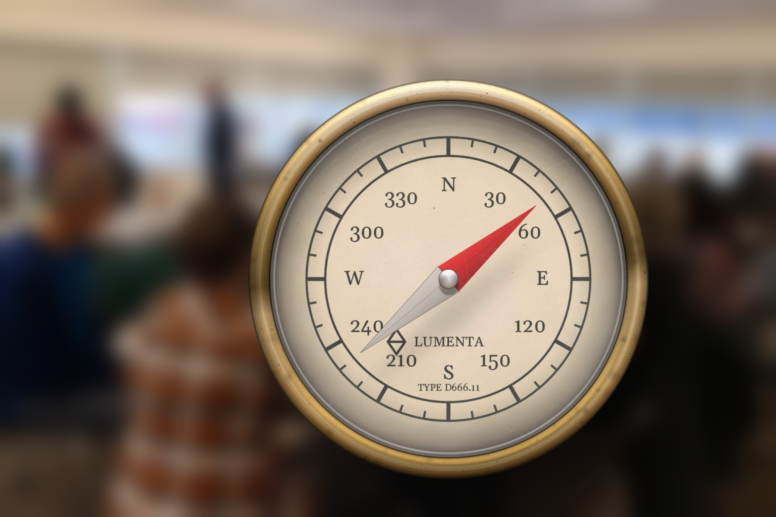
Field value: ° 50
